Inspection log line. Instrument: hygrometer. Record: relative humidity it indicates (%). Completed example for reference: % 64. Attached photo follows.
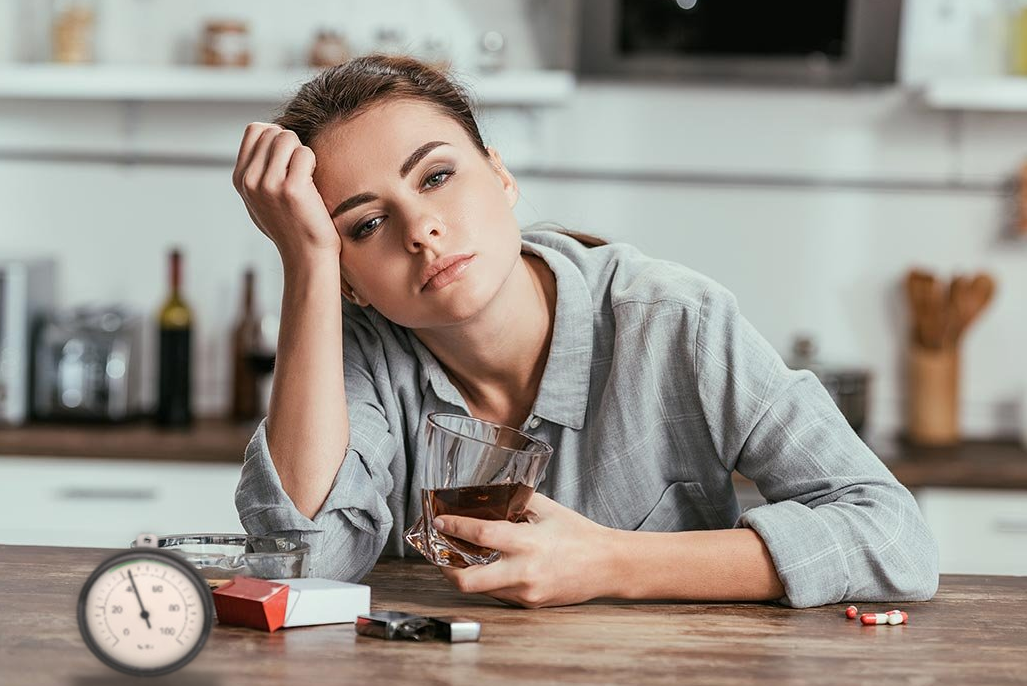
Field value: % 44
